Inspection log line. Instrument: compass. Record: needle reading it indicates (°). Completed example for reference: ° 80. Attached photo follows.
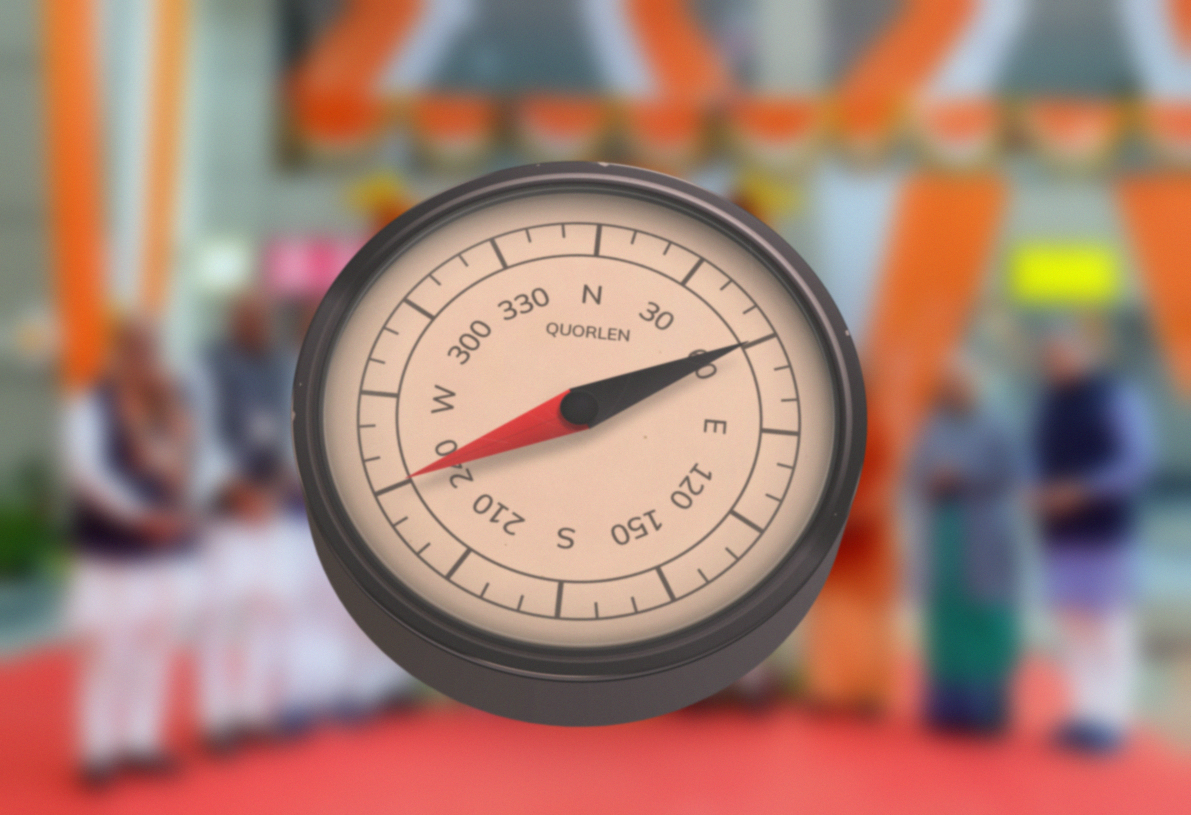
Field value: ° 240
